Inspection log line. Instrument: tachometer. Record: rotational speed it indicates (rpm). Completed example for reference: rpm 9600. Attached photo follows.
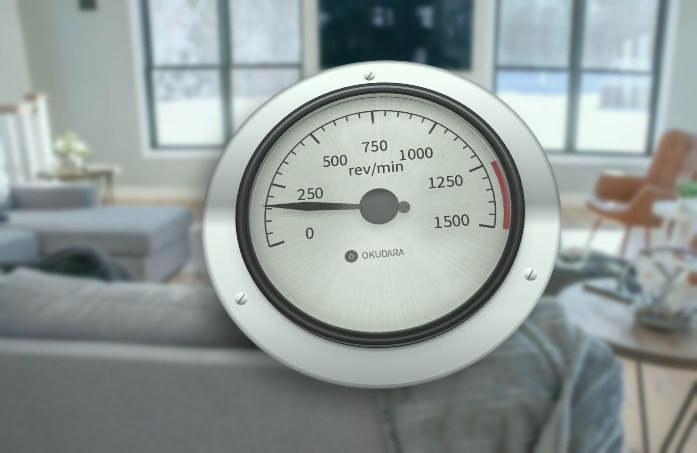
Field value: rpm 150
